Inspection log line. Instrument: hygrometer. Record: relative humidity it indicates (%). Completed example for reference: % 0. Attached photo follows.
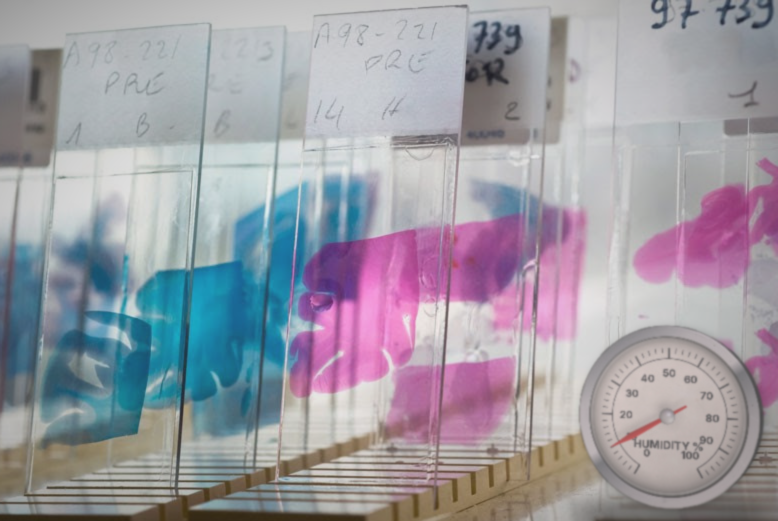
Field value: % 10
